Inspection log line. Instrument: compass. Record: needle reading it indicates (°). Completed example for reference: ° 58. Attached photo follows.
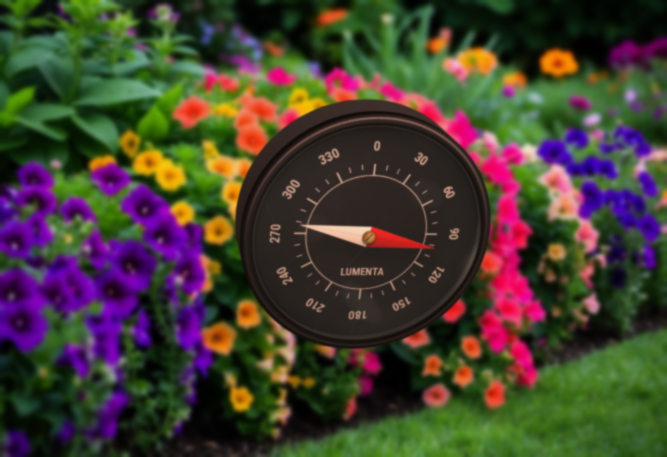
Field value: ° 100
